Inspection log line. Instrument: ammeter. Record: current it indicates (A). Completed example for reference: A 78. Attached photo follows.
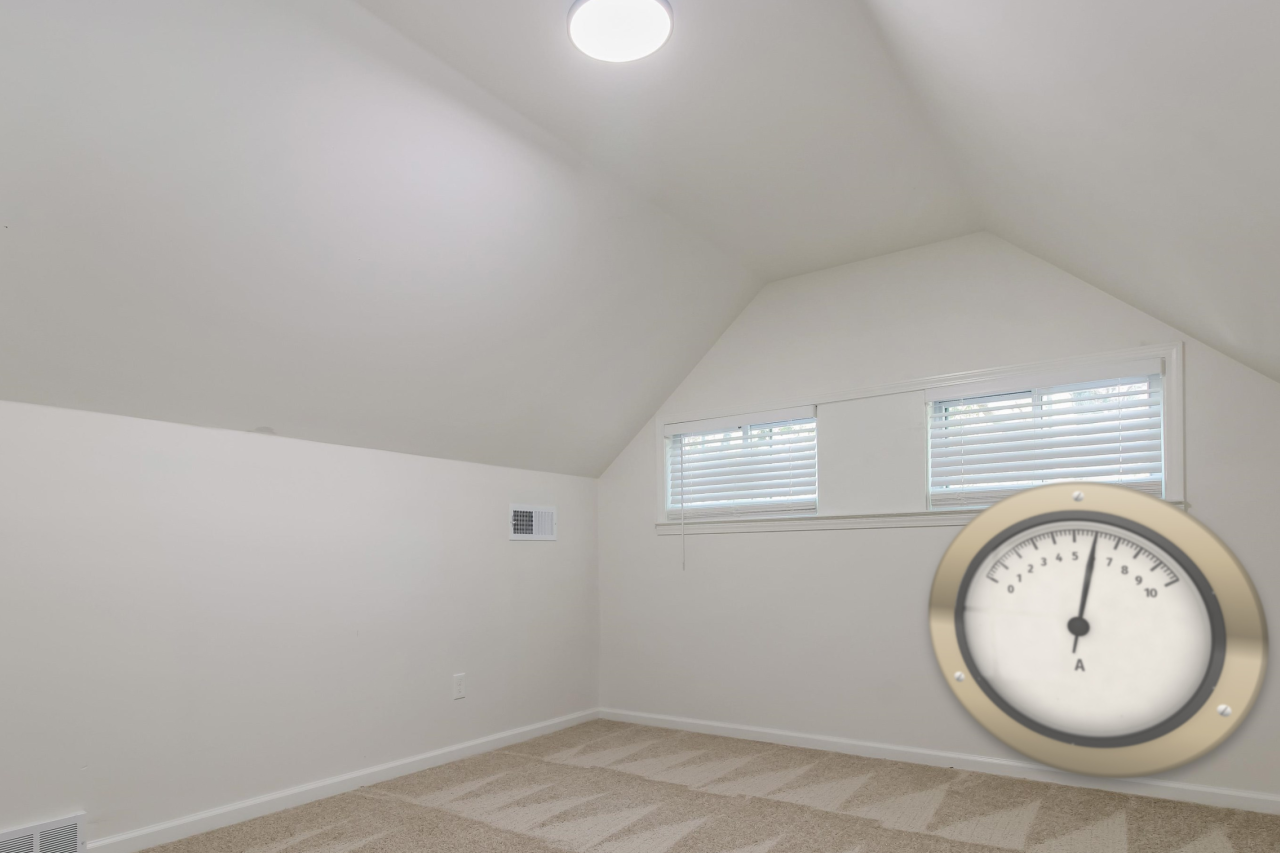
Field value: A 6
